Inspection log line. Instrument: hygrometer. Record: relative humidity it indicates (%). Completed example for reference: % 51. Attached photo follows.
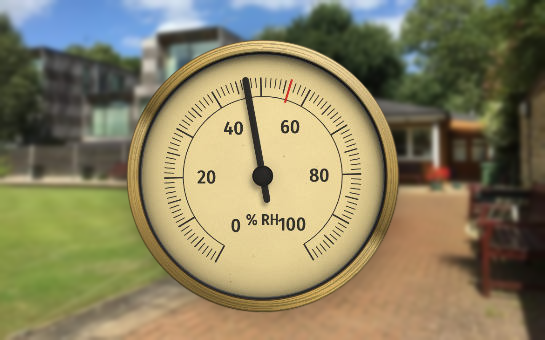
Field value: % 47
